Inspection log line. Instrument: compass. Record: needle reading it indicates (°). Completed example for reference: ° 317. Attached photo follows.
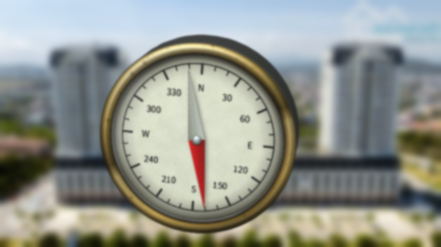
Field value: ° 170
